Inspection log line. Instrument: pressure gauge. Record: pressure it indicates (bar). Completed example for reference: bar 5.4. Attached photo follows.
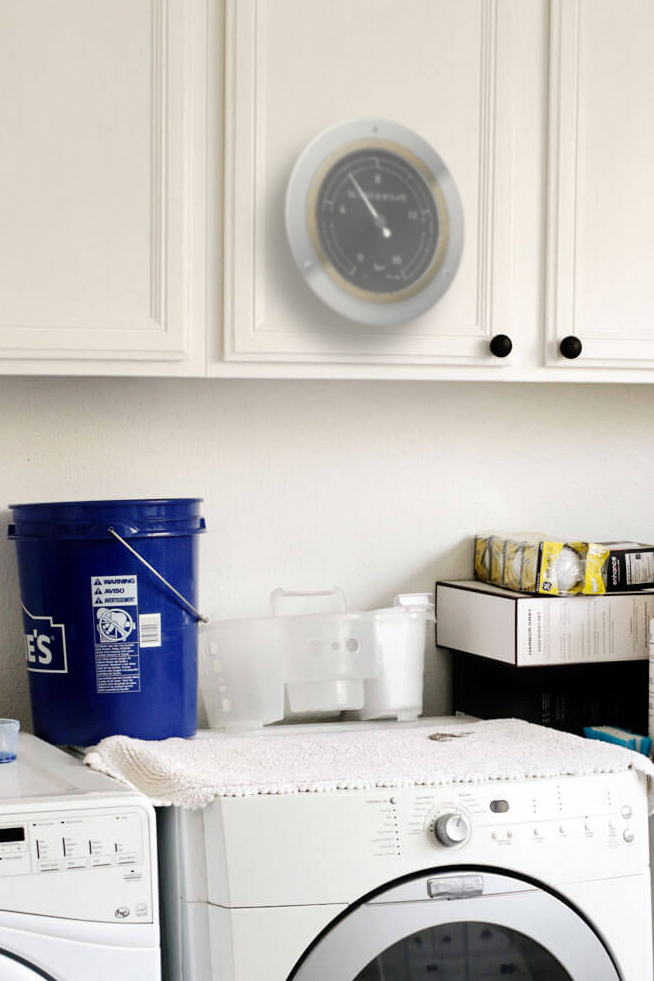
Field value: bar 6
